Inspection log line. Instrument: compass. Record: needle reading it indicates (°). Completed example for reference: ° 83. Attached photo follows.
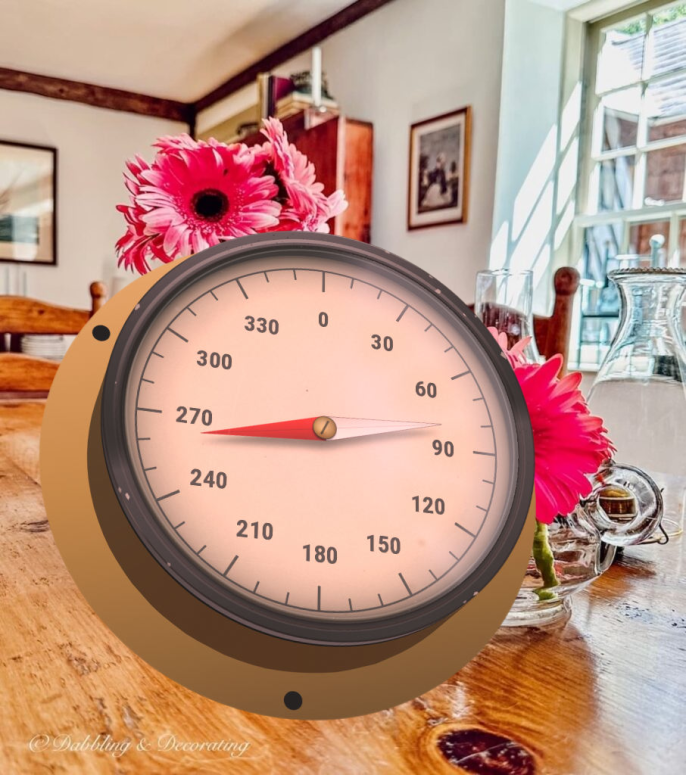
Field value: ° 260
